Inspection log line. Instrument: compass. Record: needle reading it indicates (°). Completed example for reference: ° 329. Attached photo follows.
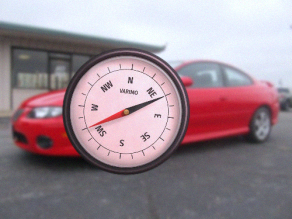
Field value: ° 240
